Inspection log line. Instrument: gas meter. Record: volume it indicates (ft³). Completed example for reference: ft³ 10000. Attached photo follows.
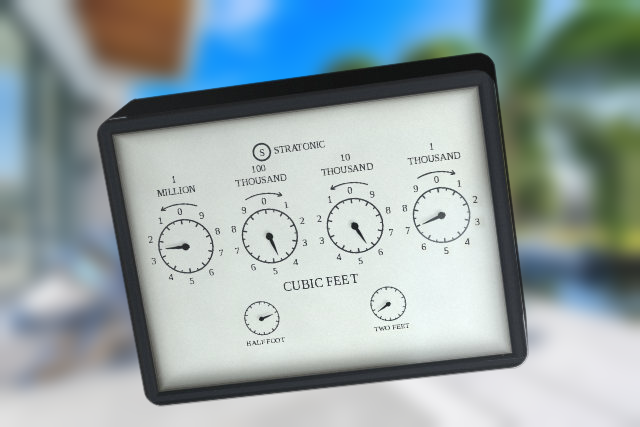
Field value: ft³ 245700
